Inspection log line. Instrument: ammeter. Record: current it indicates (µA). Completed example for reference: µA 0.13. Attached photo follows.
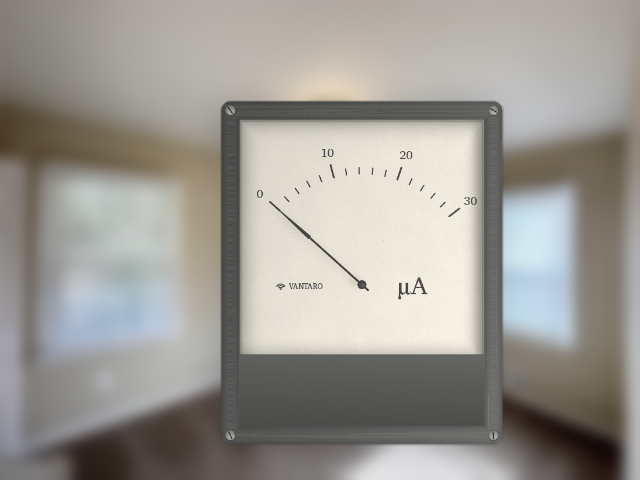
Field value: µA 0
